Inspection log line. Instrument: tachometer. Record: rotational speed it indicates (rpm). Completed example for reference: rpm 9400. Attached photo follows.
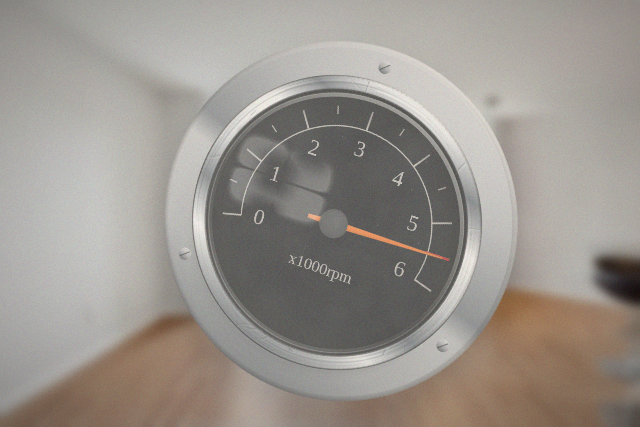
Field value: rpm 5500
